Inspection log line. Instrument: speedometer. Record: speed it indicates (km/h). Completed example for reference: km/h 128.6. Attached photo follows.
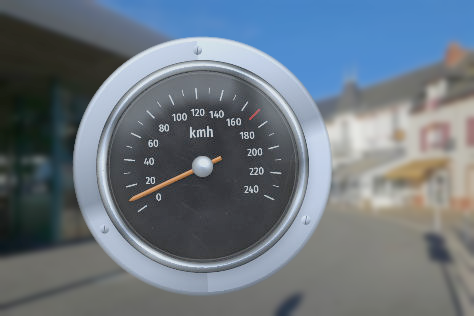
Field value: km/h 10
